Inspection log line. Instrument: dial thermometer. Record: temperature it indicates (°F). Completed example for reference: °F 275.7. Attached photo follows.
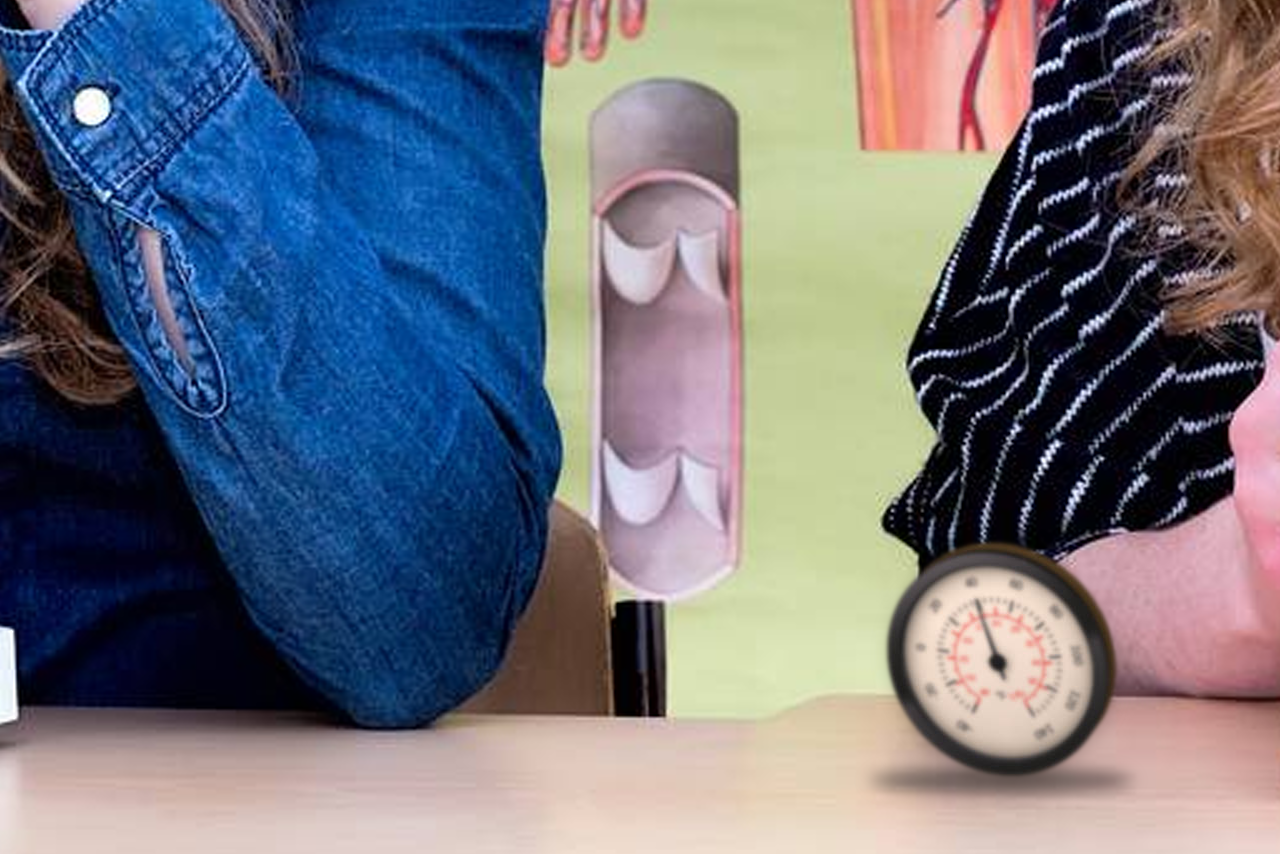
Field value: °F 40
